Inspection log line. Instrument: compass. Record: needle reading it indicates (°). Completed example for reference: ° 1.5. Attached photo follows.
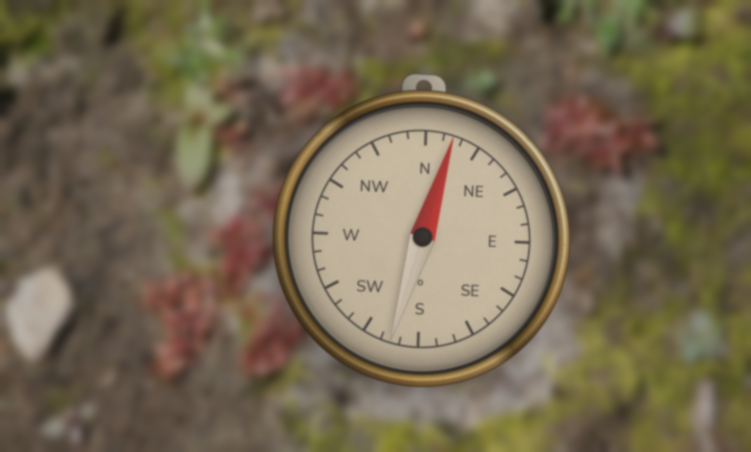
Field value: ° 15
